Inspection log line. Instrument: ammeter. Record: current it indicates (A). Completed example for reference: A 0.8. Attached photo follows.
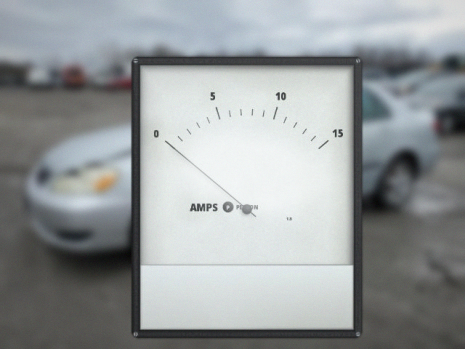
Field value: A 0
